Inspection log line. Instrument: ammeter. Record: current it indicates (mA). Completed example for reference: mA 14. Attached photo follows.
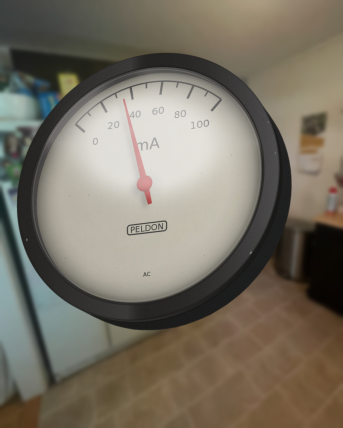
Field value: mA 35
